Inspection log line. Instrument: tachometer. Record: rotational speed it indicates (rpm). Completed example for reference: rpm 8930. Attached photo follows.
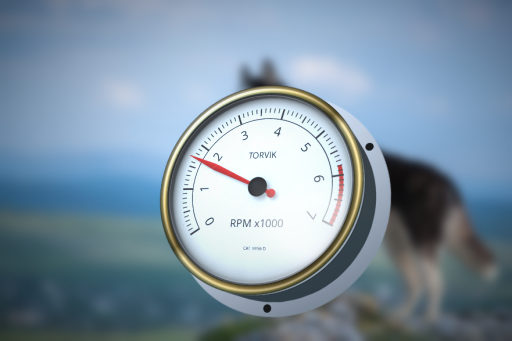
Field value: rpm 1700
